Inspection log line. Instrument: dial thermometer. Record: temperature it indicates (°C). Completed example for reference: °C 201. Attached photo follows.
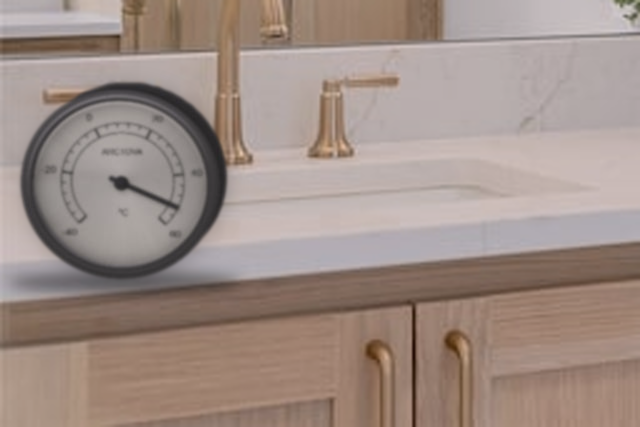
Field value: °C 52
